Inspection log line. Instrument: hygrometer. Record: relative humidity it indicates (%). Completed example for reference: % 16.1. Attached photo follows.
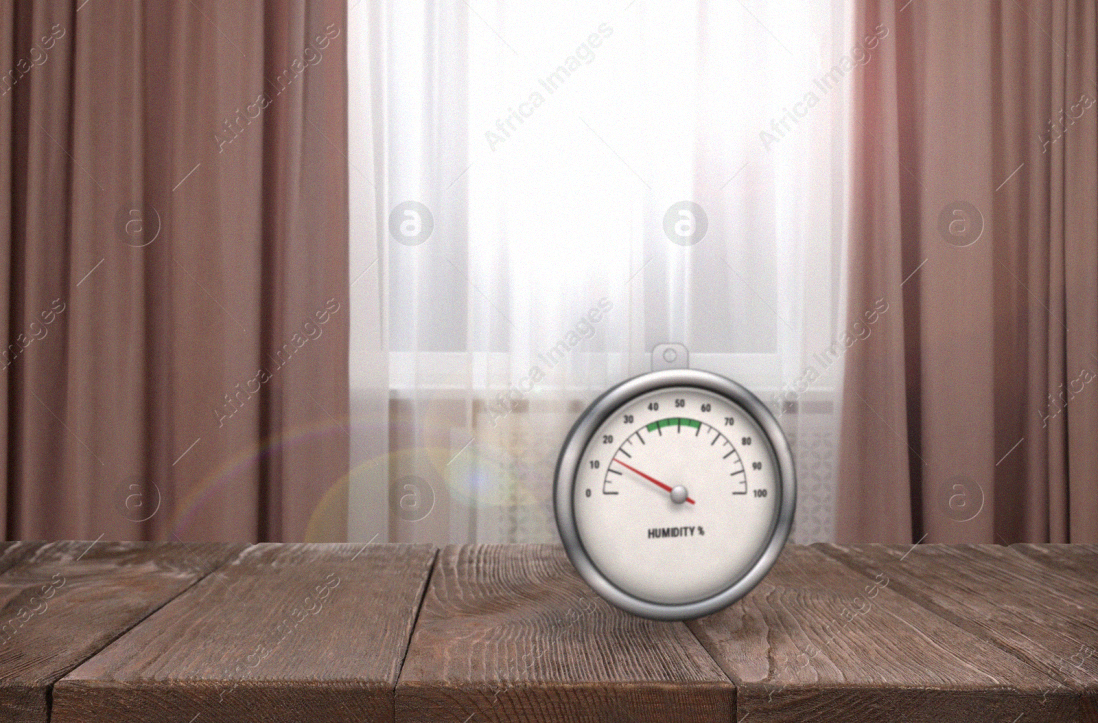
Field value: % 15
